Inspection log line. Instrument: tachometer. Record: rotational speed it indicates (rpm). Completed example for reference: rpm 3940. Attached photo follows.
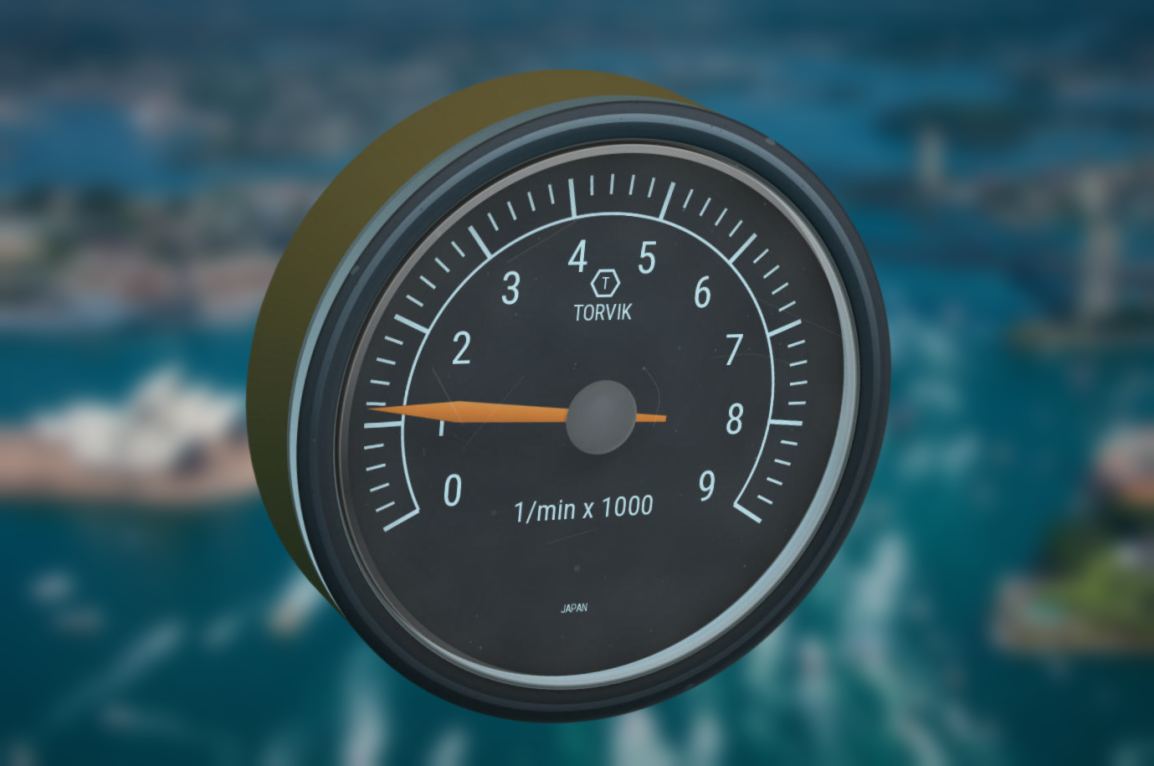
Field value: rpm 1200
